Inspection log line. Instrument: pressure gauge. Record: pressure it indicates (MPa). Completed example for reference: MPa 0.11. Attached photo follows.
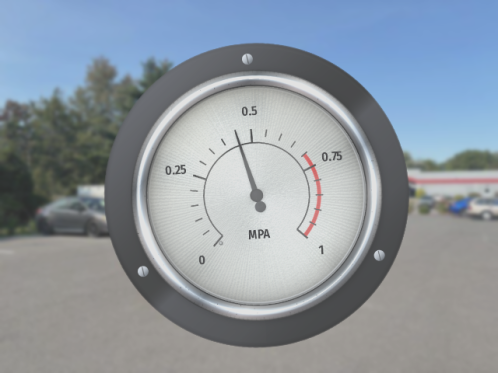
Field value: MPa 0.45
